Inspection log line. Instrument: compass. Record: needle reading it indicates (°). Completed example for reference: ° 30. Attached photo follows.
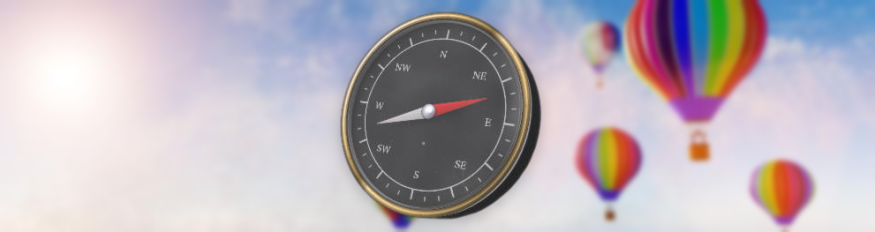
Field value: ° 70
